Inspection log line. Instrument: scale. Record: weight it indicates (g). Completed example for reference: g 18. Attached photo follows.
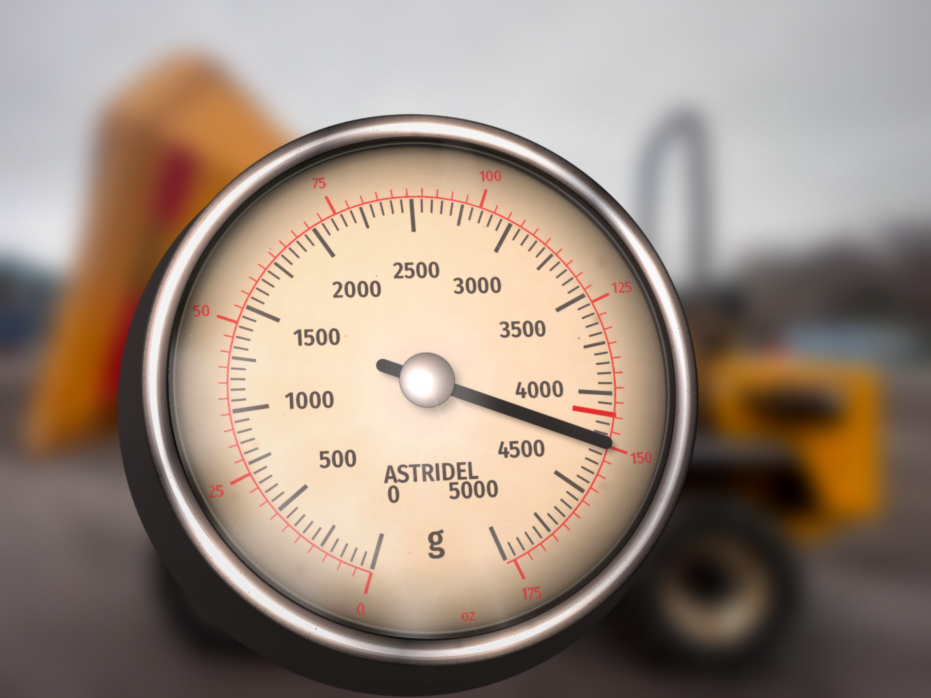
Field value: g 4250
